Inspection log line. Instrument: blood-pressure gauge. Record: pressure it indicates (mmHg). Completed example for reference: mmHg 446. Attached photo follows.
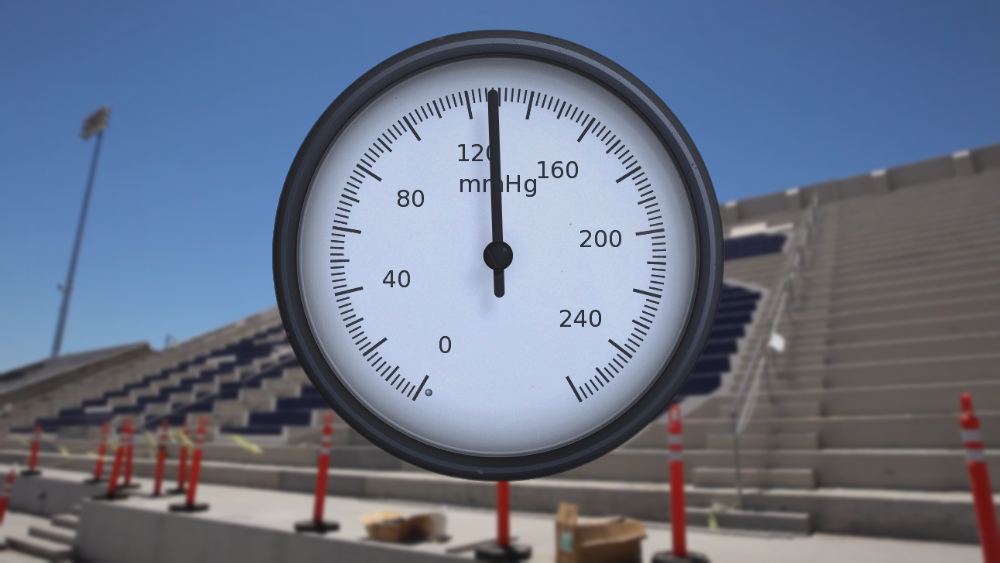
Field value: mmHg 128
